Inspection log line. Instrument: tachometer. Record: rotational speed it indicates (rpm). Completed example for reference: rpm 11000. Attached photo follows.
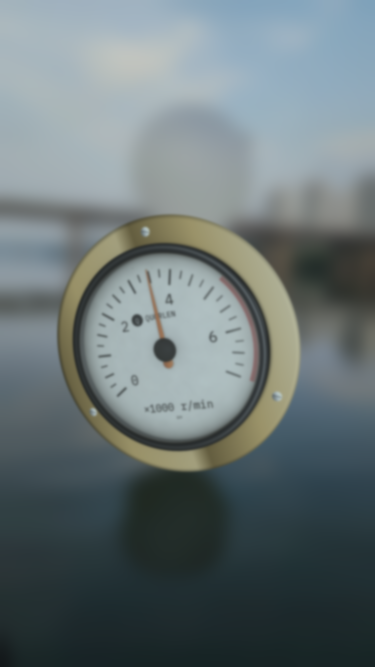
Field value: rpm 3500
